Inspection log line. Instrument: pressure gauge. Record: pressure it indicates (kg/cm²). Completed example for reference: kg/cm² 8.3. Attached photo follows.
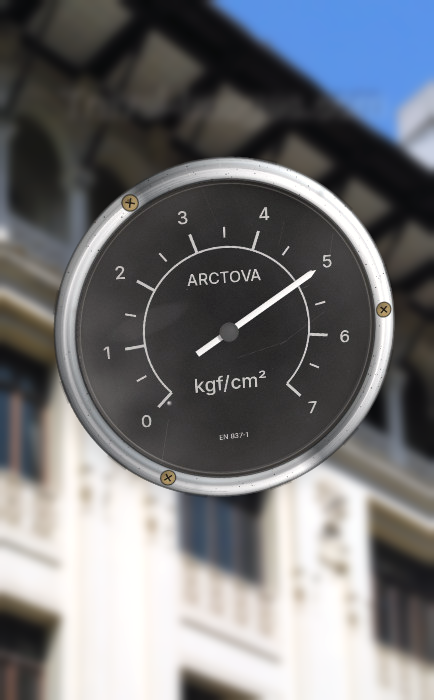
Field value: kg/cm² 5
